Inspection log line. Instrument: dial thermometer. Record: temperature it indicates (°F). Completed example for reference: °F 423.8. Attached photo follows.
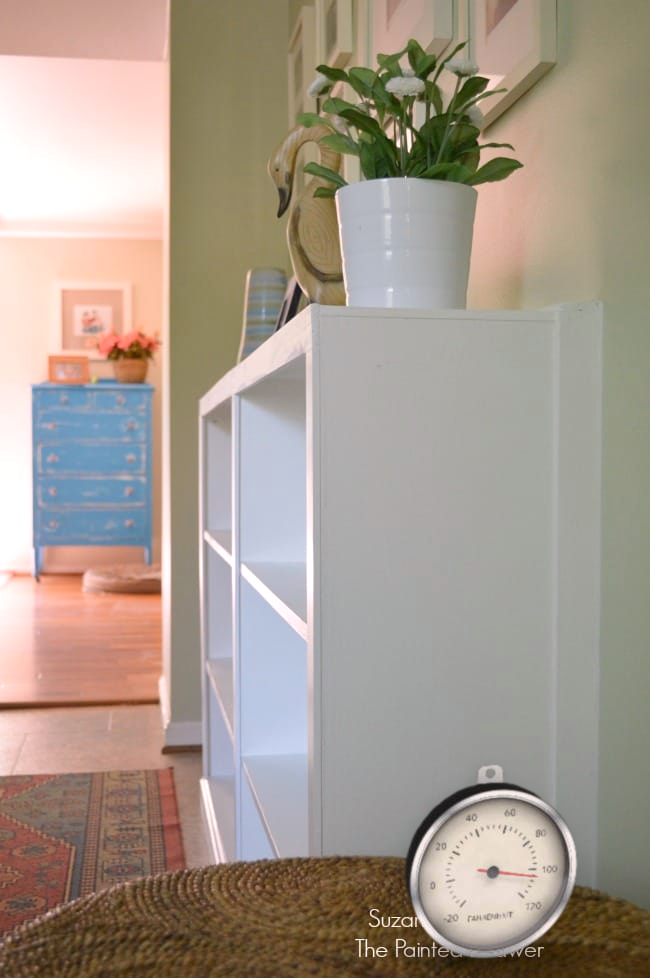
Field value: °F 104
